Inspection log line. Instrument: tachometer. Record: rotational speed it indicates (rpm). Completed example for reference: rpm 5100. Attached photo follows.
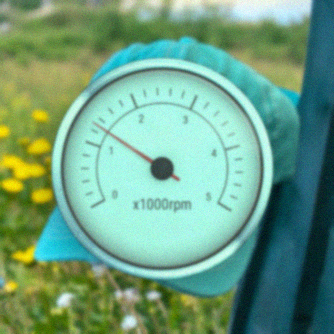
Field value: rpm 1300
